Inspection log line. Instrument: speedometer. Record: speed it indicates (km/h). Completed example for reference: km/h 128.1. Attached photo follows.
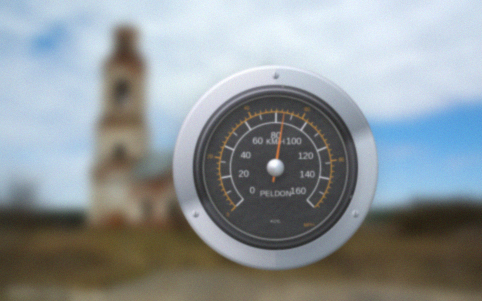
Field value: km/h 85
